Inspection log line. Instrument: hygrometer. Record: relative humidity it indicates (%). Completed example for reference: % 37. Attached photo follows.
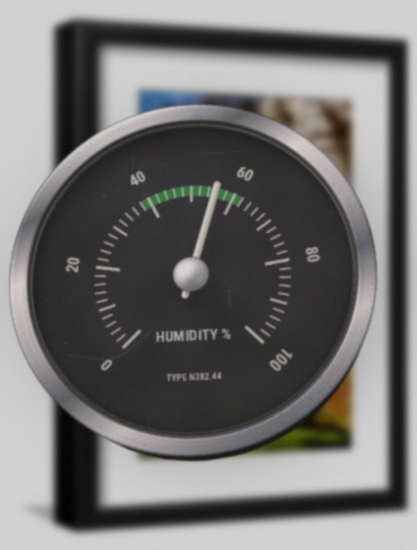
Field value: % 56
